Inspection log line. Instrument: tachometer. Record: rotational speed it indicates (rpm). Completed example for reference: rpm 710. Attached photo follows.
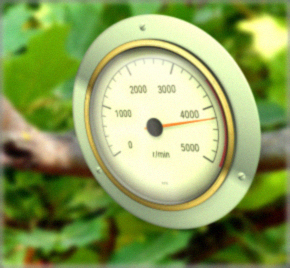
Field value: rpm 4200
